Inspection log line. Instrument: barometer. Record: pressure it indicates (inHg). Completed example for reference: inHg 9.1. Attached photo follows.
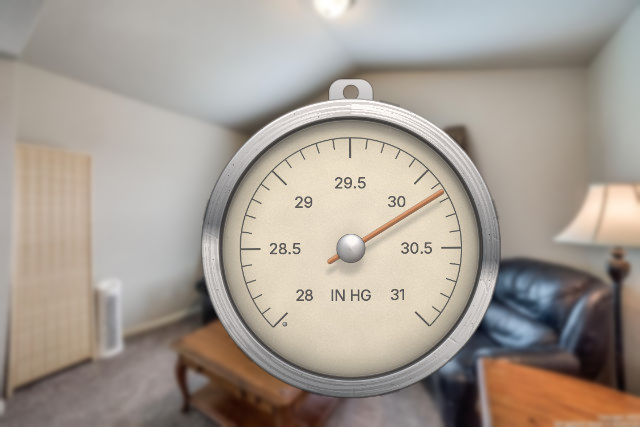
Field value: inHg 30.15
